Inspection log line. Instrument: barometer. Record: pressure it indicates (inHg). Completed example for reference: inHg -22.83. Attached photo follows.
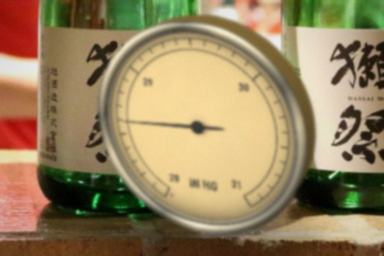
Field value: inHg 28.6
